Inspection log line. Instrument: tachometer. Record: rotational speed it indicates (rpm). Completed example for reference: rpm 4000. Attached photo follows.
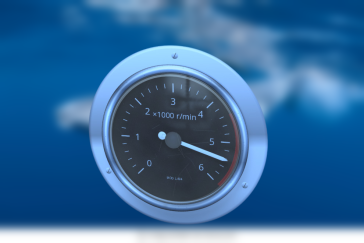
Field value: rpm 5400
